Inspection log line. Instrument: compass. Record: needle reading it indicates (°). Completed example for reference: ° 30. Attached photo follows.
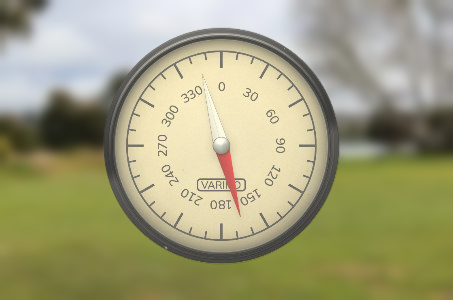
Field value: ° 165
